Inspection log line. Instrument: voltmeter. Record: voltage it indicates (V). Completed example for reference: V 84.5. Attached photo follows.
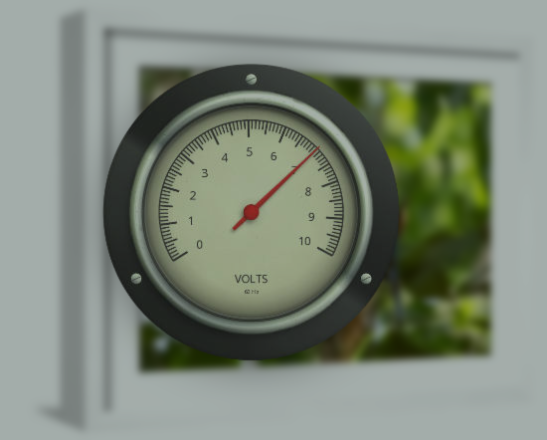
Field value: V 7
